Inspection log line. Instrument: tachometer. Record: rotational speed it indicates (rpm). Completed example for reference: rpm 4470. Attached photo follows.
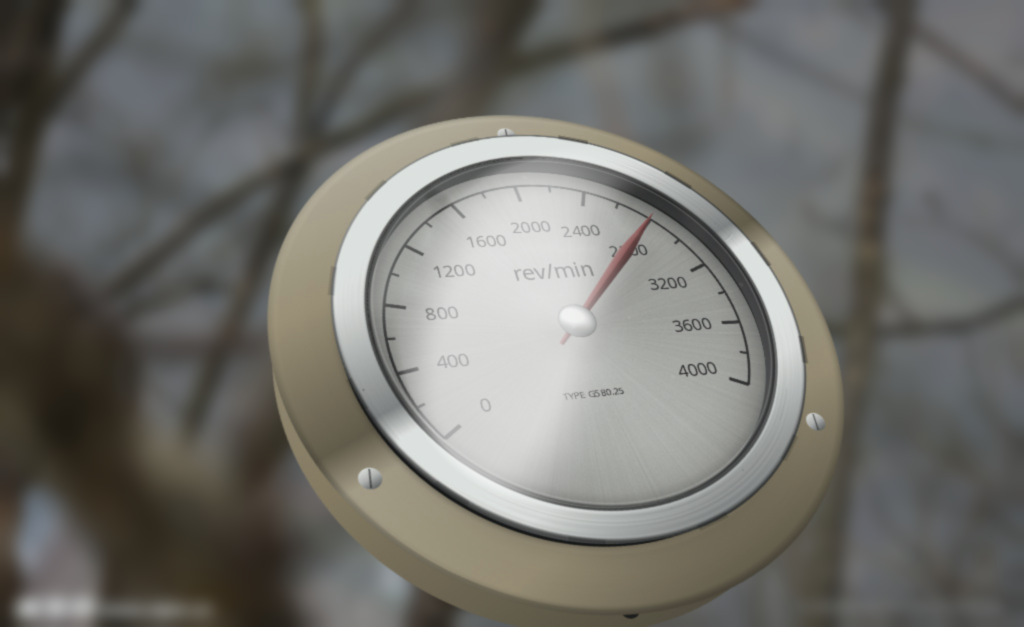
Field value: rpm 2800
